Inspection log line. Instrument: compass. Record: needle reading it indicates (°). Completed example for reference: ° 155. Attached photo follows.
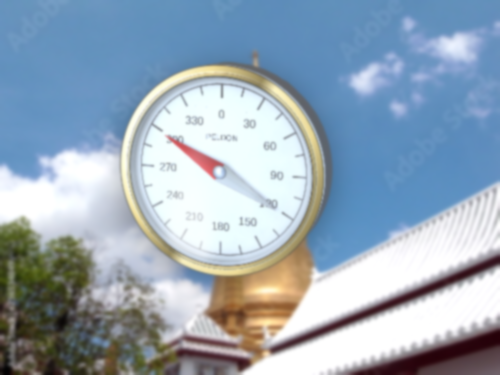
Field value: ° 300
